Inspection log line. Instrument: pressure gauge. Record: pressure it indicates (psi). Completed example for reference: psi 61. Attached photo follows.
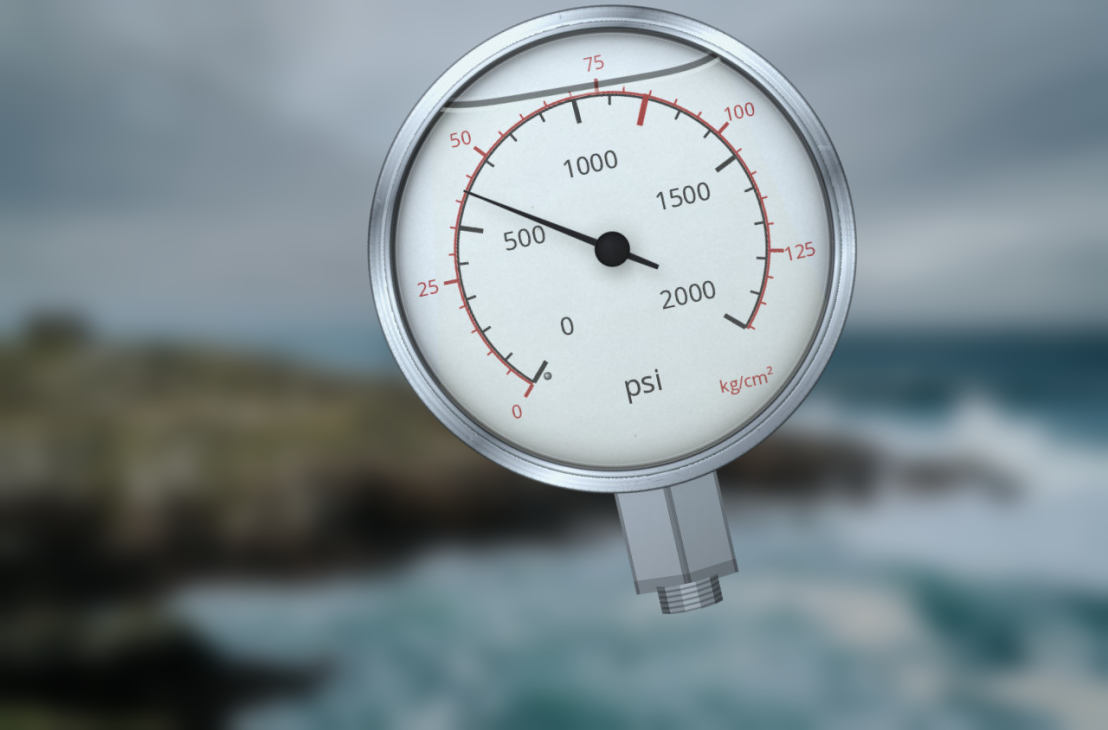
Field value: psi 600
